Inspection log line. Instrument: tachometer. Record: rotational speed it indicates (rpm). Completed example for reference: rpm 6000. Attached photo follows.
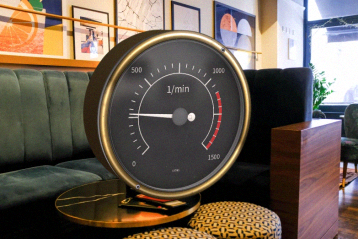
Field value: rpm 275
